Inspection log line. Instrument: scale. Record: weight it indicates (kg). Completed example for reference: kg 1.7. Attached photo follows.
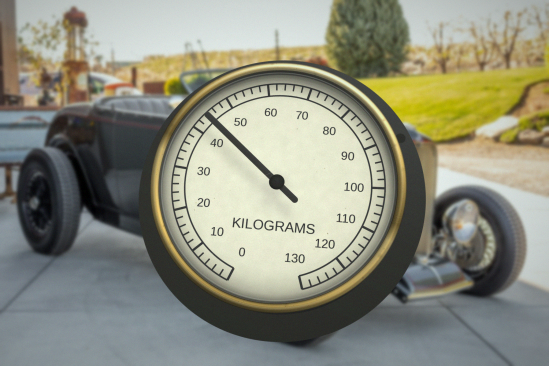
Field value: kg 44
